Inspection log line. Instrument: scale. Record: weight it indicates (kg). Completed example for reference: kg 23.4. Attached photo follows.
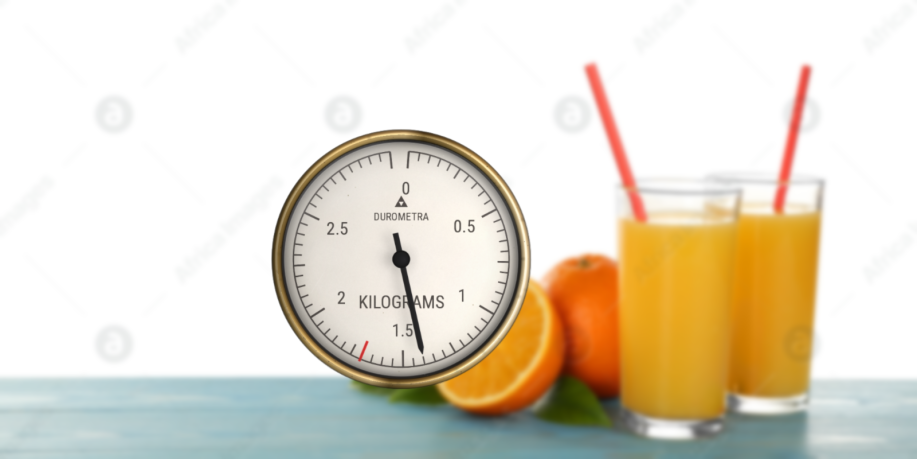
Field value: kg 1.4
